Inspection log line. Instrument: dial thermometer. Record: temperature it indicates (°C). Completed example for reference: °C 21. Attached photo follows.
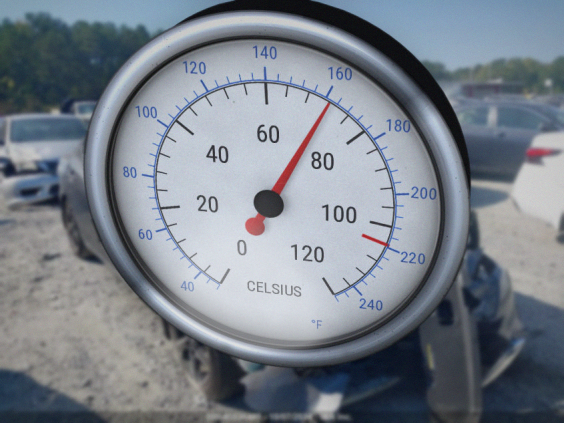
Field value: °C 72
